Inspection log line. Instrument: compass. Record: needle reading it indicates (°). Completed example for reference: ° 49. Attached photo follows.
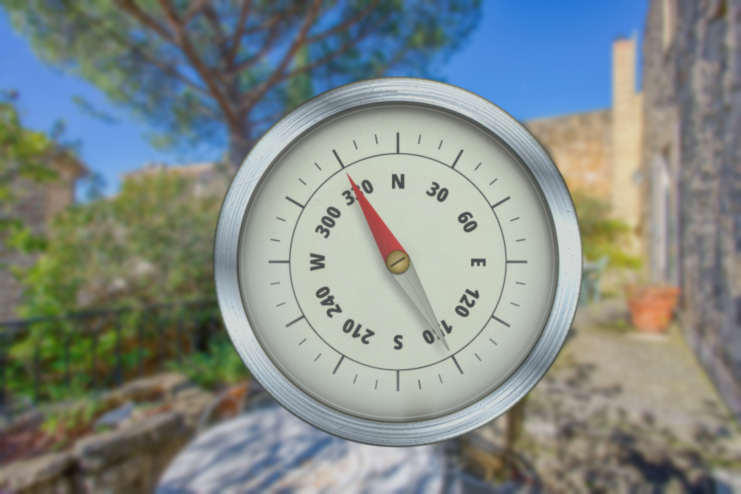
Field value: ° 330
